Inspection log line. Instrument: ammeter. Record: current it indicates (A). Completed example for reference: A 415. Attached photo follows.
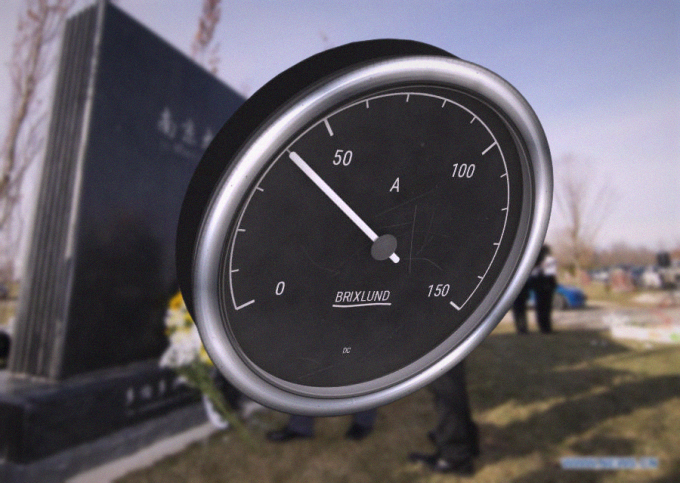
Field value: A 40
